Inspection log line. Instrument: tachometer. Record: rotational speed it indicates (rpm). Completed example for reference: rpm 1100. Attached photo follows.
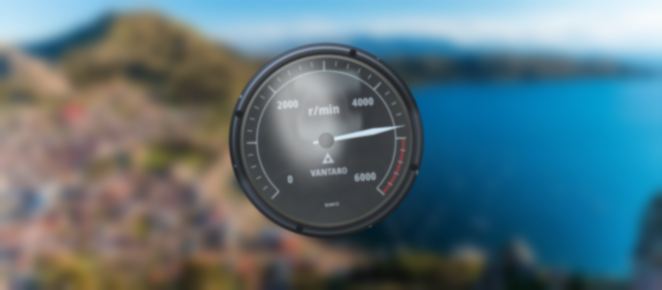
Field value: rpm 4800
